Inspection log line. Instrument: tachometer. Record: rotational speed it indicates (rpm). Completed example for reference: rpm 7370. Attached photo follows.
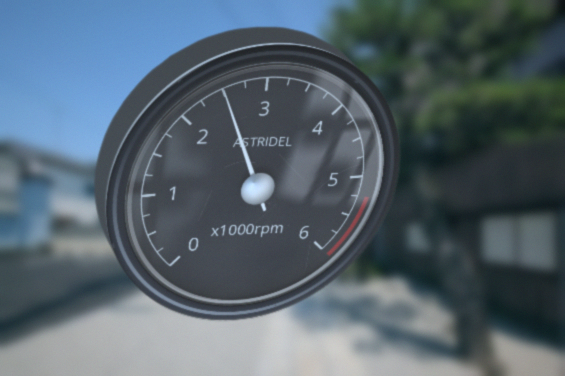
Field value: rpm 2500
